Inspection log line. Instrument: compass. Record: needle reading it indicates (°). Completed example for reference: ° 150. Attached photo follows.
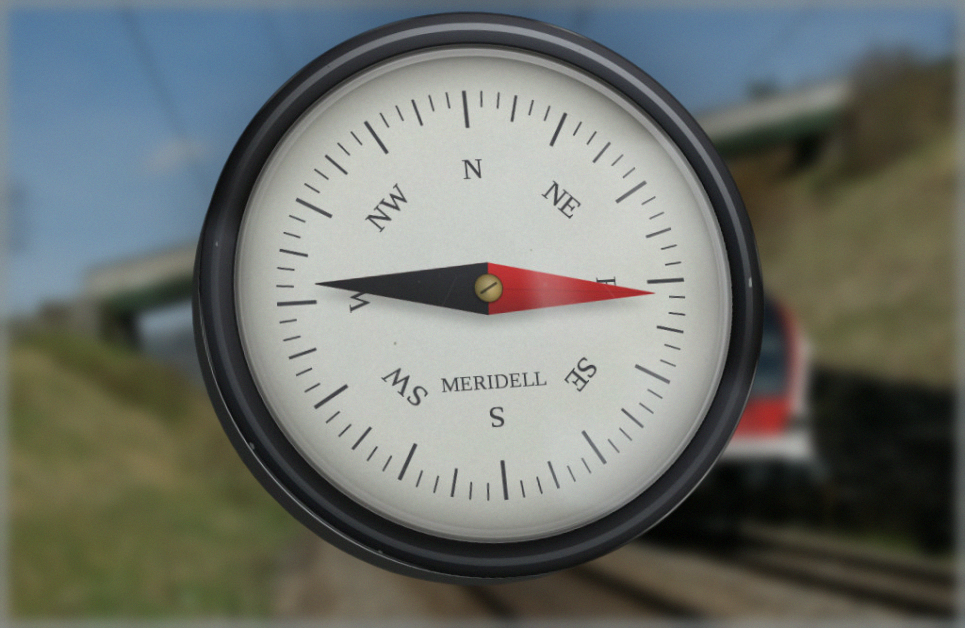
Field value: ° 95
